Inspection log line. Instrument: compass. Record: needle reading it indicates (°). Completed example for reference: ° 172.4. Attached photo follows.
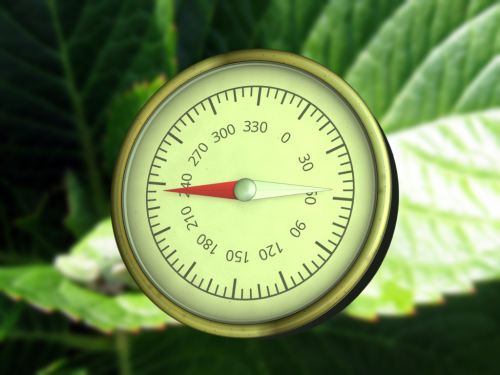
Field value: ° 235
